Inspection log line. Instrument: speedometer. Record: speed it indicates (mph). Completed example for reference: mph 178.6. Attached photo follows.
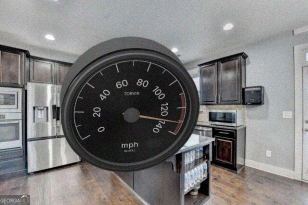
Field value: mph 130
